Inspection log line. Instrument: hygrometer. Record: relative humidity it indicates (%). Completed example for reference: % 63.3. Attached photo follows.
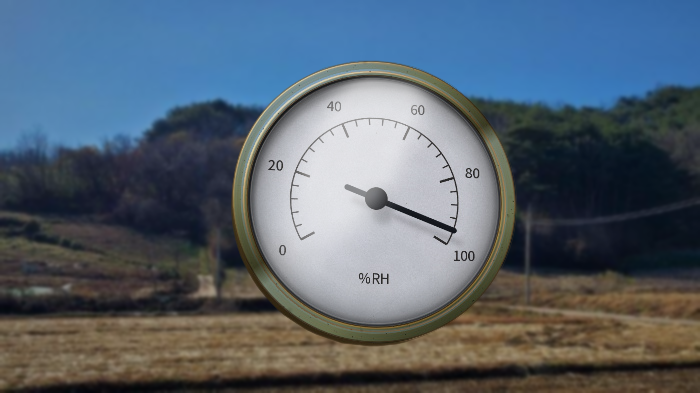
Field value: % 96
